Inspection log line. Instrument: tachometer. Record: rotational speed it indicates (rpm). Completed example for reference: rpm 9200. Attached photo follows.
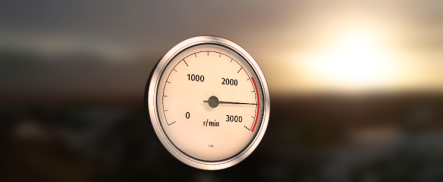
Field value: rpm 2600
